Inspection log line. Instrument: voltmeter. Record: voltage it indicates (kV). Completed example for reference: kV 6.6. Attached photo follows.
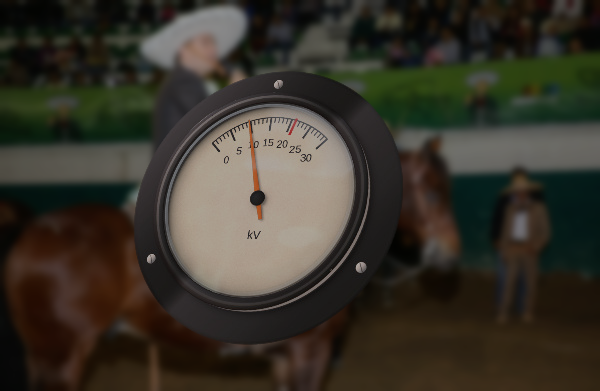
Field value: kV 10
